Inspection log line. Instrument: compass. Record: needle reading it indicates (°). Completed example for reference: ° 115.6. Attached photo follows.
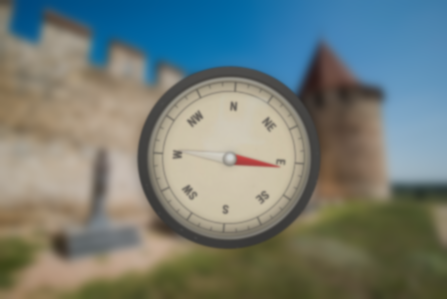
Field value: ° 95
